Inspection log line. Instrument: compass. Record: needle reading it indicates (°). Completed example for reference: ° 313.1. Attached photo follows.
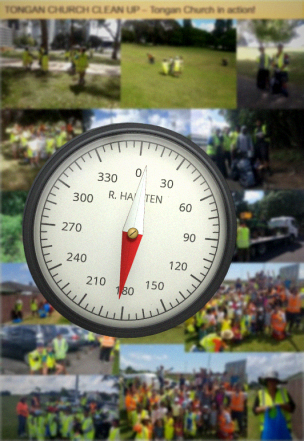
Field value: ° 185
